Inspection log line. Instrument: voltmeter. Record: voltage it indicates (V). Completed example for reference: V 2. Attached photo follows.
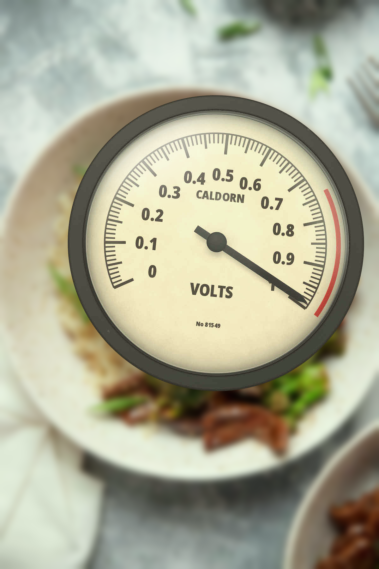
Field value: V 0.99
